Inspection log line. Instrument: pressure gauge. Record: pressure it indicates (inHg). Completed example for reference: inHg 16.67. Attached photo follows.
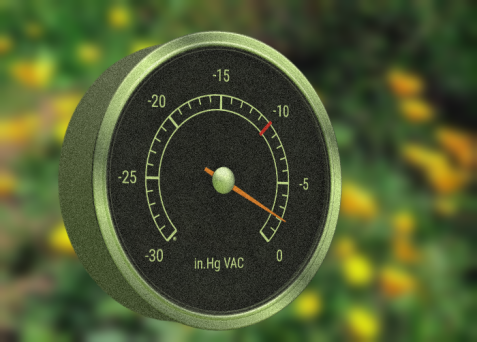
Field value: inHg -2
